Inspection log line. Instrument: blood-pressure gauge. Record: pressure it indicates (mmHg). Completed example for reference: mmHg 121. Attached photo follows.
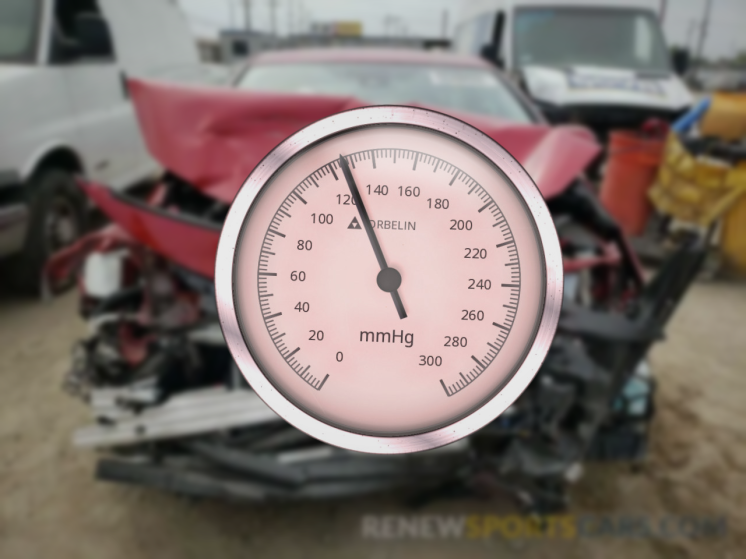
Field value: mmHg 126
